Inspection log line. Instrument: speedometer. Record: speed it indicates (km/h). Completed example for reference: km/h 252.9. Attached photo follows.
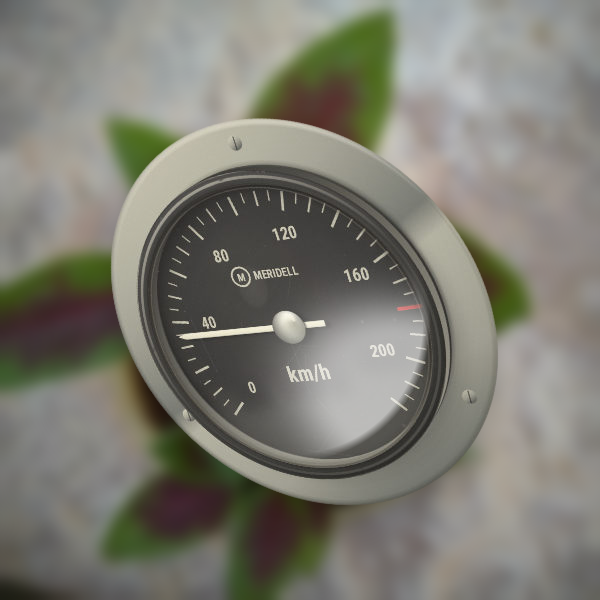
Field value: km/h 35
